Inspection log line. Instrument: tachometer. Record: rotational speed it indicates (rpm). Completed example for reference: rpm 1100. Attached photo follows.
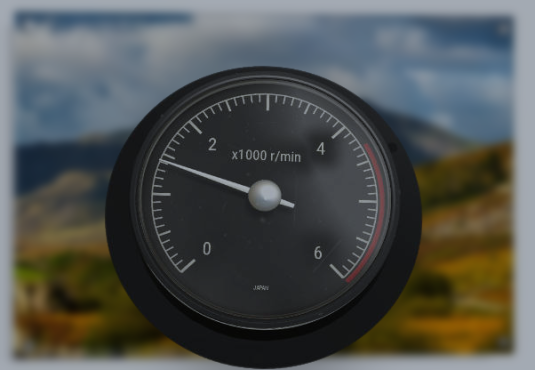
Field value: rpm 1400
